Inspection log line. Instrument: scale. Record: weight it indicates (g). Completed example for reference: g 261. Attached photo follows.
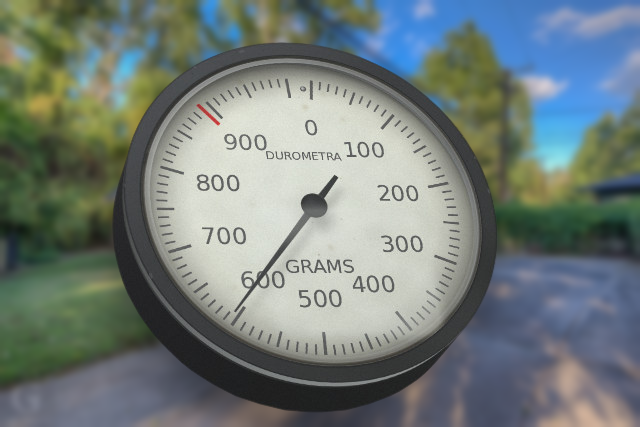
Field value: g 605
